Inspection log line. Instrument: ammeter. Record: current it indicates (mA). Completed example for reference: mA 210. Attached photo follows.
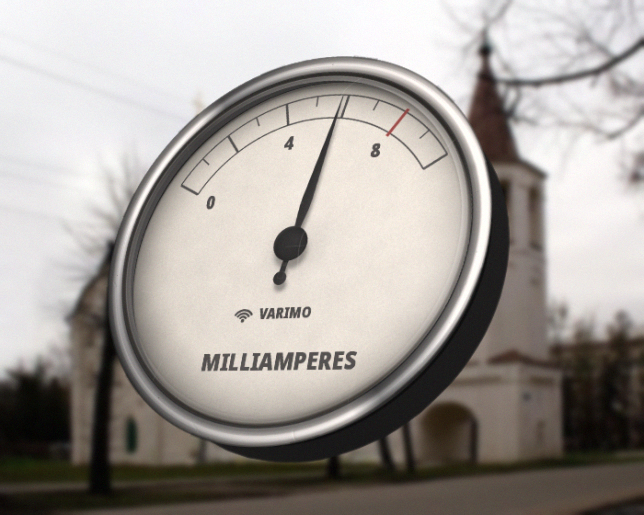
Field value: mA 6
